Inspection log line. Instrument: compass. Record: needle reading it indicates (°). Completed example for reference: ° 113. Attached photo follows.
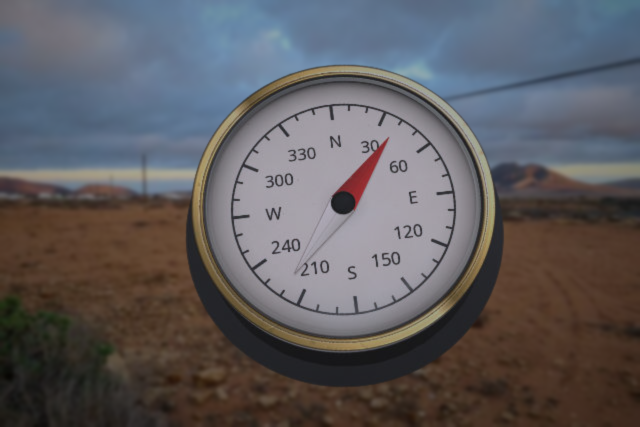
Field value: ° 40
